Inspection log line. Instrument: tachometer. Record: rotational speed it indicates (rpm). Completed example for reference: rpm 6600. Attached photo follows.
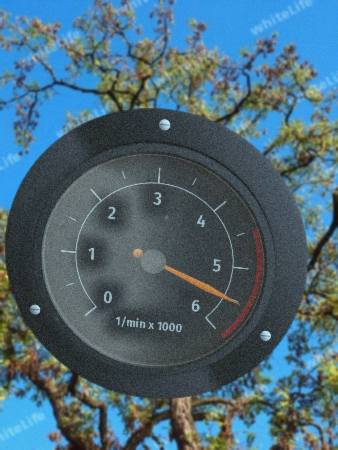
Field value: rpm 5500
